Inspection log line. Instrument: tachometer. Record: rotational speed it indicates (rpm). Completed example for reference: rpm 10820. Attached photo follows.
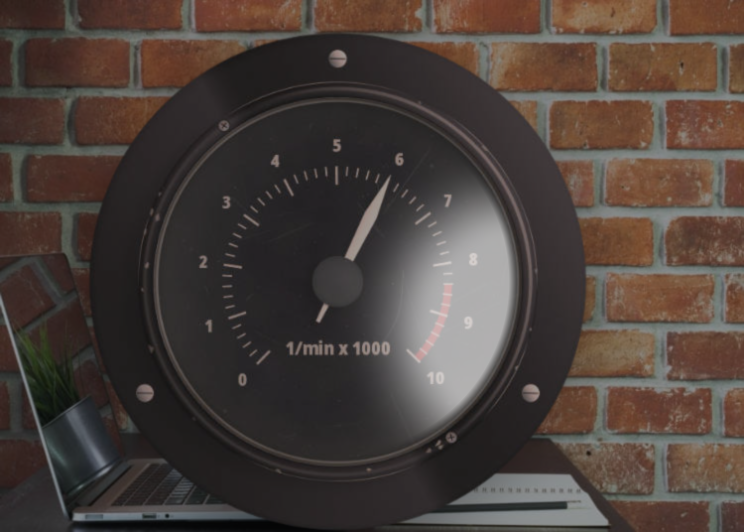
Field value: rpm 6000
